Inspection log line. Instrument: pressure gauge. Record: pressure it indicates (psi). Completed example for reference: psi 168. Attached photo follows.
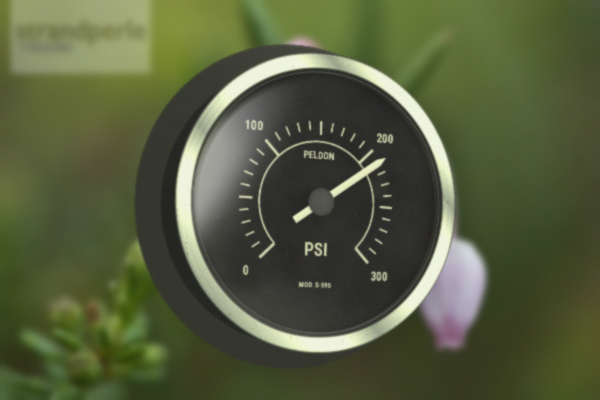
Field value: psi 210
